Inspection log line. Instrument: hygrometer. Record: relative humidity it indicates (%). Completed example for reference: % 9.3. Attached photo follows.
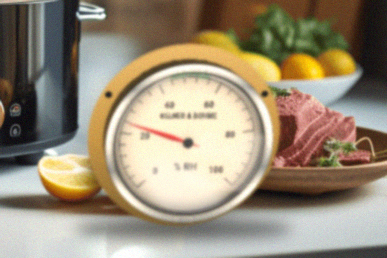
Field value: % 24
